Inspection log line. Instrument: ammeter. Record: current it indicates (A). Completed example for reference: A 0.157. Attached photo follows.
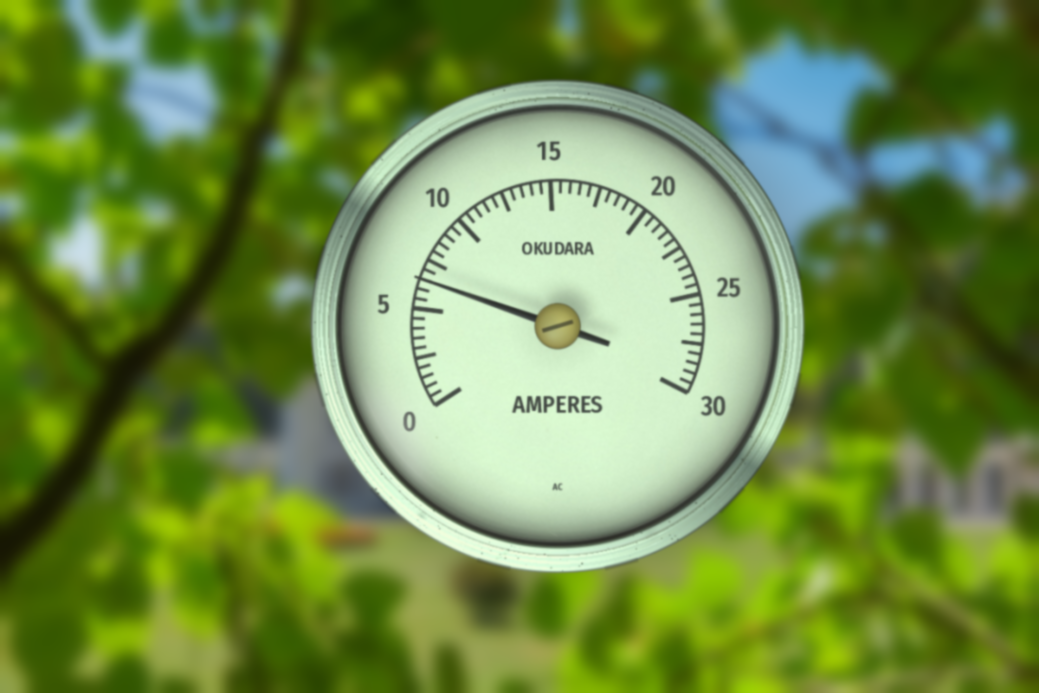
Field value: A 6.5
